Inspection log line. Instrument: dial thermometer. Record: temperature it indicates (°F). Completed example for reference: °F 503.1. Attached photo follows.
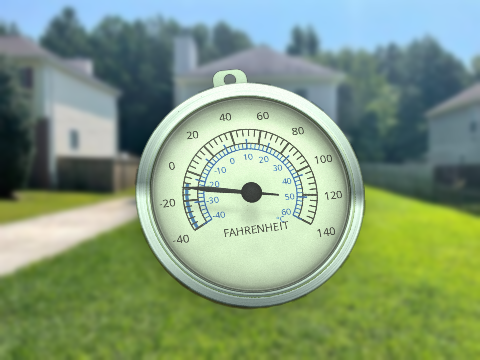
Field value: °F -12
